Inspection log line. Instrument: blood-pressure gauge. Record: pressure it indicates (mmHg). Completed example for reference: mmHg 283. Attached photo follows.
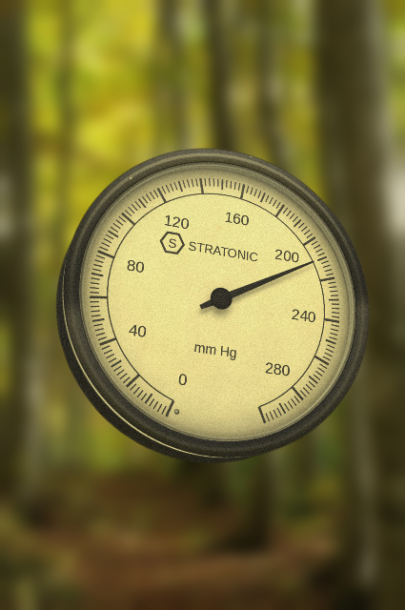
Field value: mmHg 210
